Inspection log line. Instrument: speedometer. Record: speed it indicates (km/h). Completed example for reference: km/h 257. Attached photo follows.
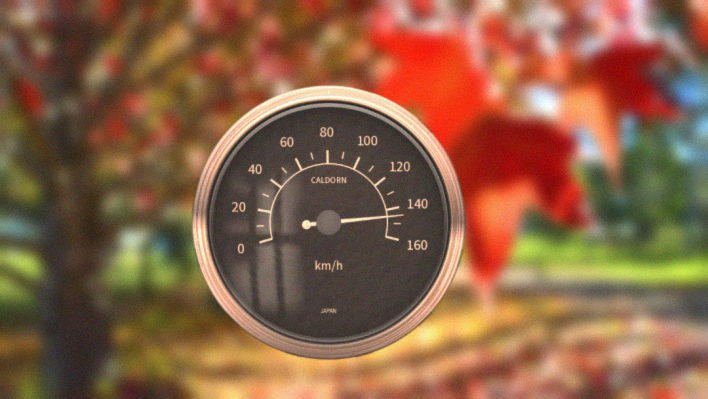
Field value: km/h 145
